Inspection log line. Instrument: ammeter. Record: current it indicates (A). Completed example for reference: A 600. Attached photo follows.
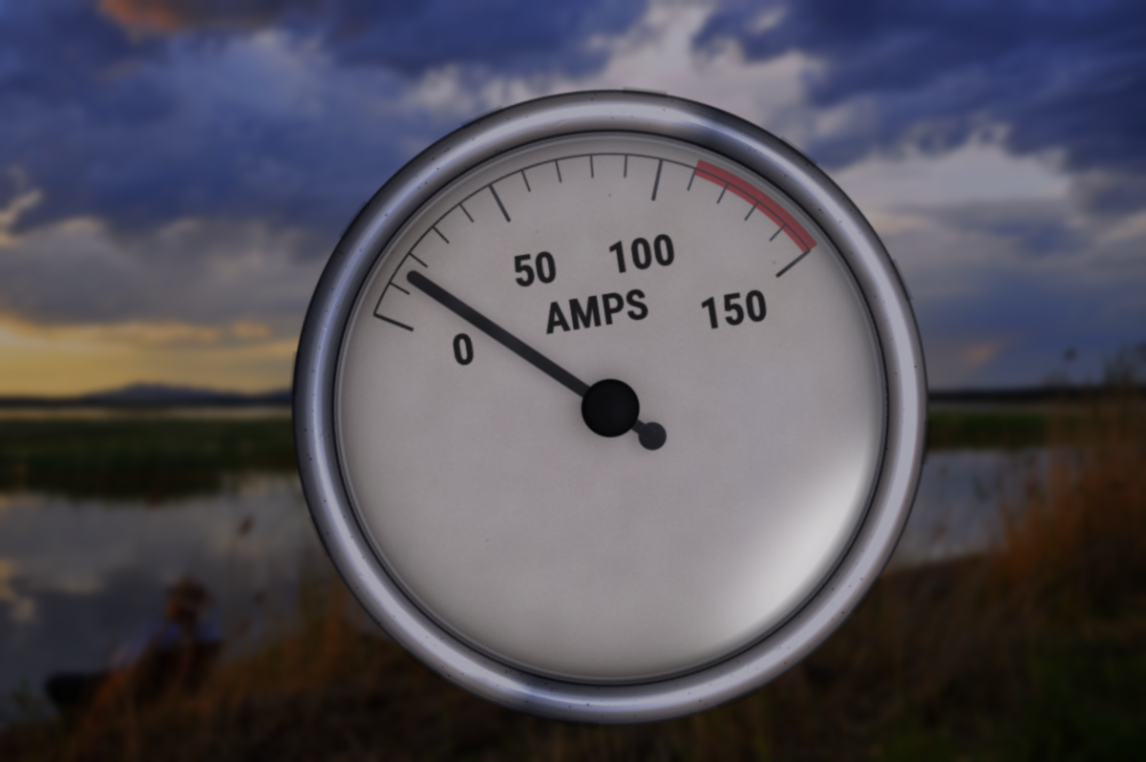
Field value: A 15
